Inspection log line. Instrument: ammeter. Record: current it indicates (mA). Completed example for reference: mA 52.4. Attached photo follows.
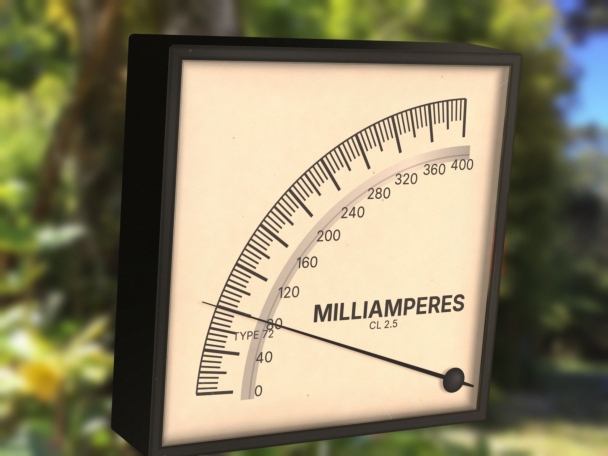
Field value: mA 80
